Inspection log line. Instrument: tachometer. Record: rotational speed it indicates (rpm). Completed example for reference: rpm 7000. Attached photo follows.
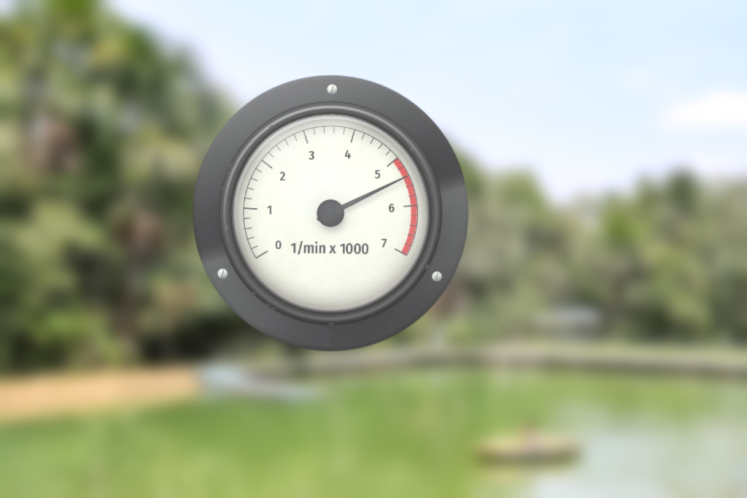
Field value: rpm 5400
